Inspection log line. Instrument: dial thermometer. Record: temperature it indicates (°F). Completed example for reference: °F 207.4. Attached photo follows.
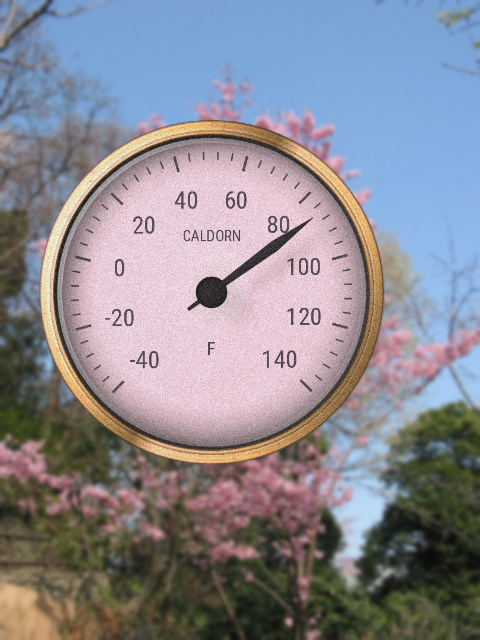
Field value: °F 86
